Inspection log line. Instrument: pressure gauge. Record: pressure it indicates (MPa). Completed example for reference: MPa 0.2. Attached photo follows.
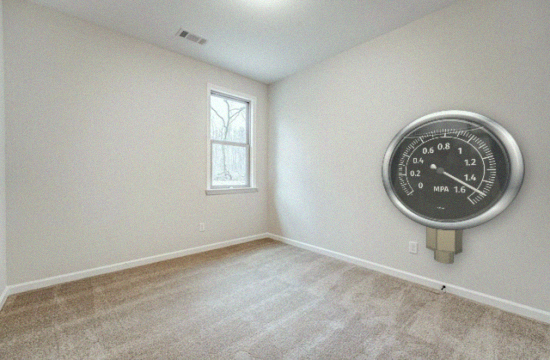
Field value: MPa 1.5
